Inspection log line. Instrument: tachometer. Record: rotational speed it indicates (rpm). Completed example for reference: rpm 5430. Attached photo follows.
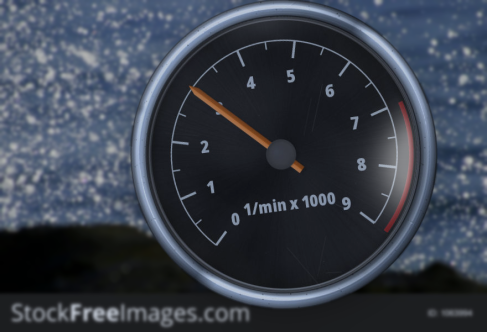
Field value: rpm 3000
